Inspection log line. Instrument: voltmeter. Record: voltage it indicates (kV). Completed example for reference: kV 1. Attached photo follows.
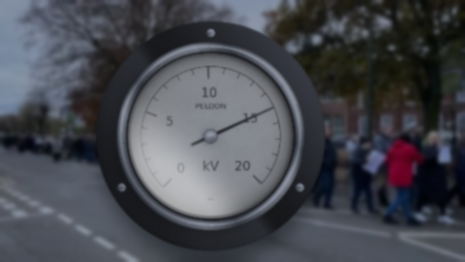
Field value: kV 15
